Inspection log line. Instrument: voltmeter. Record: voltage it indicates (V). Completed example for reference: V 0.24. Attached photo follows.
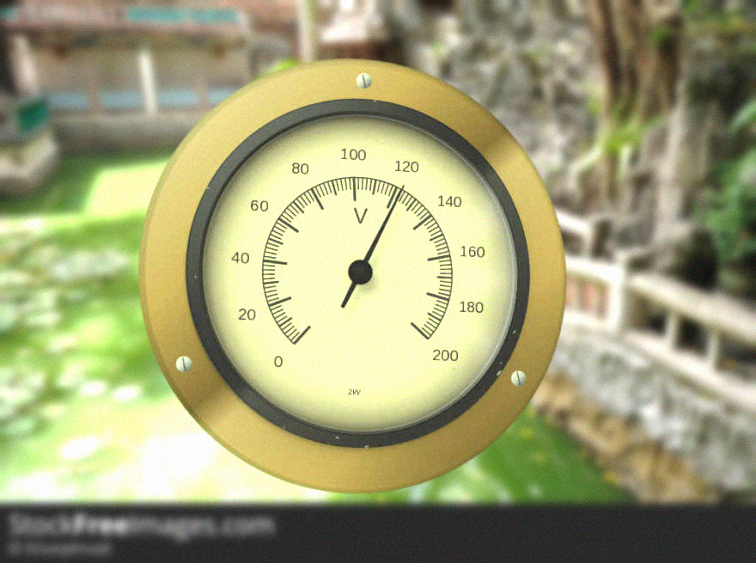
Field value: V 122
